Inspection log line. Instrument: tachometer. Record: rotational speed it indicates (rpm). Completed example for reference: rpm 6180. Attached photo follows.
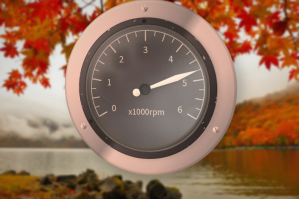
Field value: rpm 4750
